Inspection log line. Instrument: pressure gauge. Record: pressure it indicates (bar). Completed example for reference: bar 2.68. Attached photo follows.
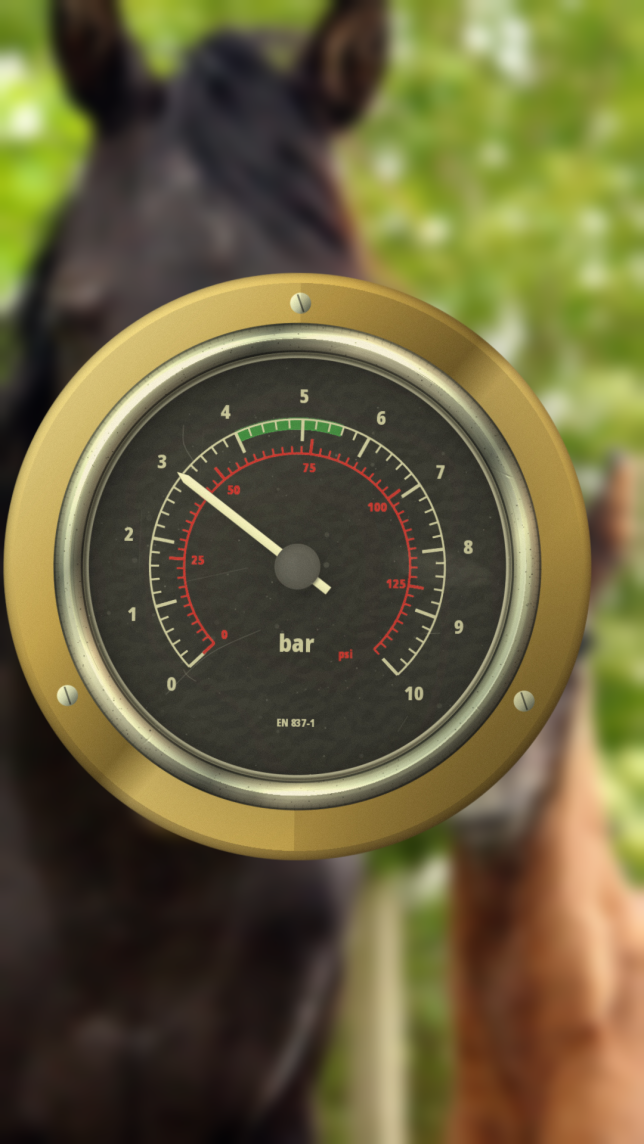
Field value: bar 3
